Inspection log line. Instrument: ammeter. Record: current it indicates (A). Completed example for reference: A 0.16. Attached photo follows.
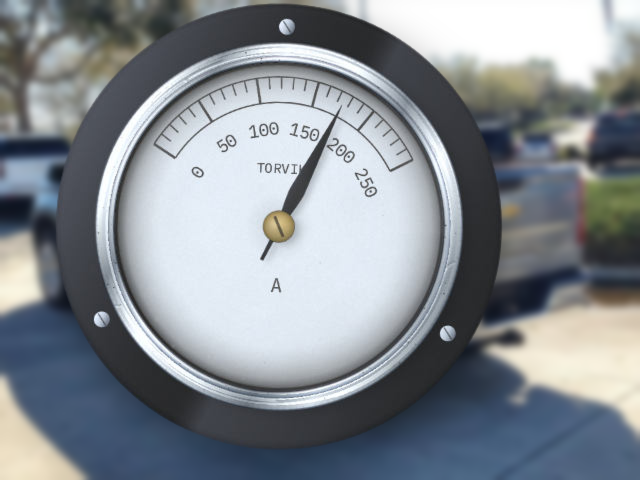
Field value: A 175
